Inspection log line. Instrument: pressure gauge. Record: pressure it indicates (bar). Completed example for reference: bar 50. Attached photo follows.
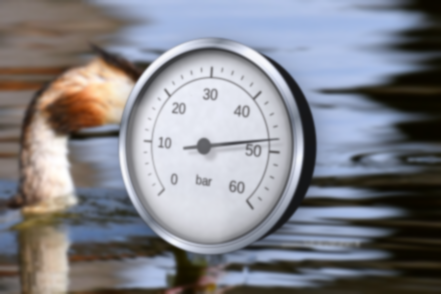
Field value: bar 48
